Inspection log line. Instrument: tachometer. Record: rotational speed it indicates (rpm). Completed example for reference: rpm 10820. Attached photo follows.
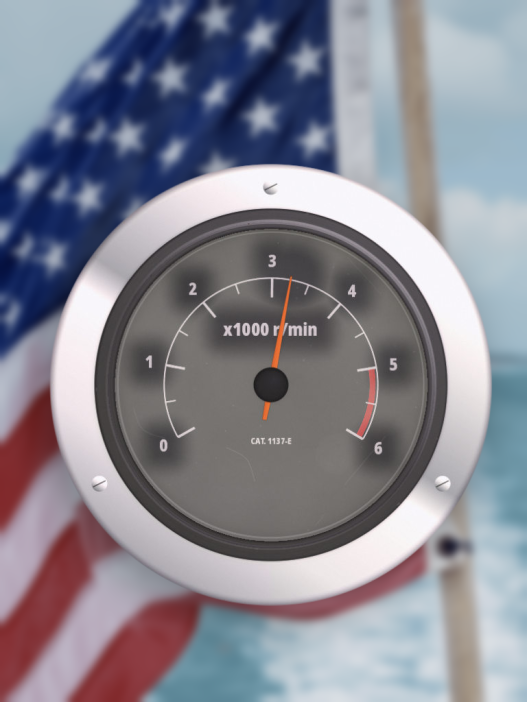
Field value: rpm 3250
